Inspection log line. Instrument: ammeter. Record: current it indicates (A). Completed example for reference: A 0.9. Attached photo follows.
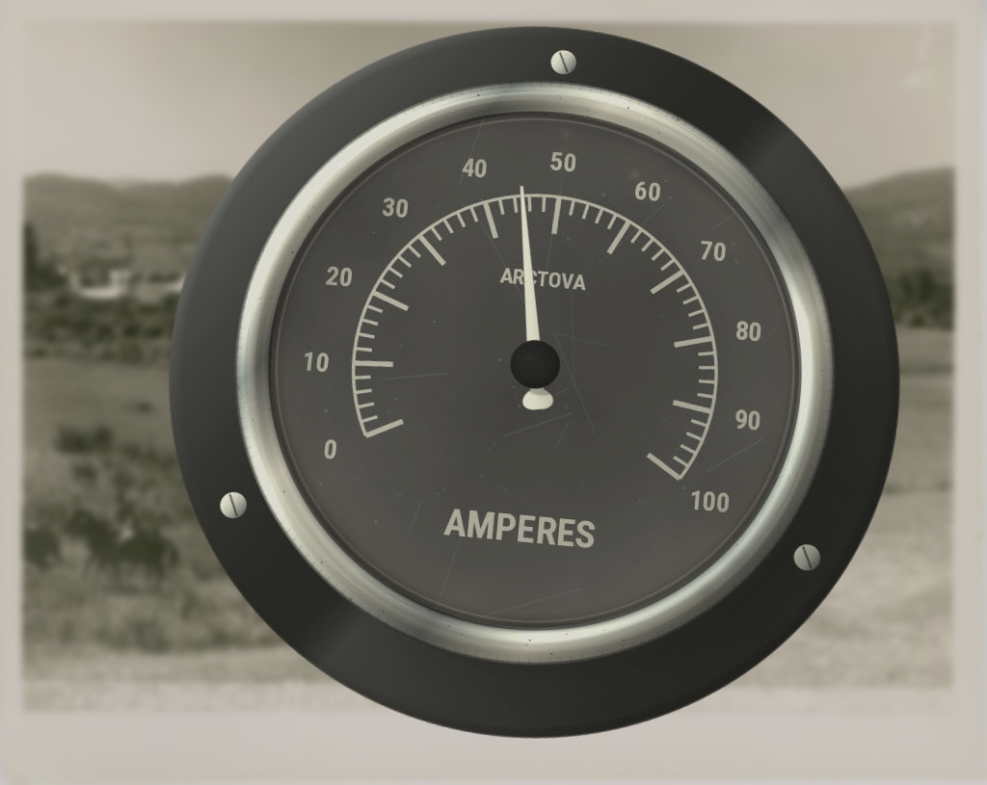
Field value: A 45
